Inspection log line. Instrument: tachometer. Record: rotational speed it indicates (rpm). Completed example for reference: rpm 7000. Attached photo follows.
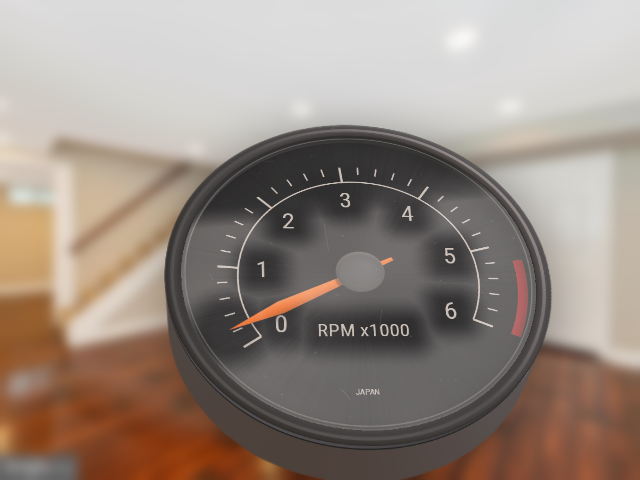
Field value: rpm 200
